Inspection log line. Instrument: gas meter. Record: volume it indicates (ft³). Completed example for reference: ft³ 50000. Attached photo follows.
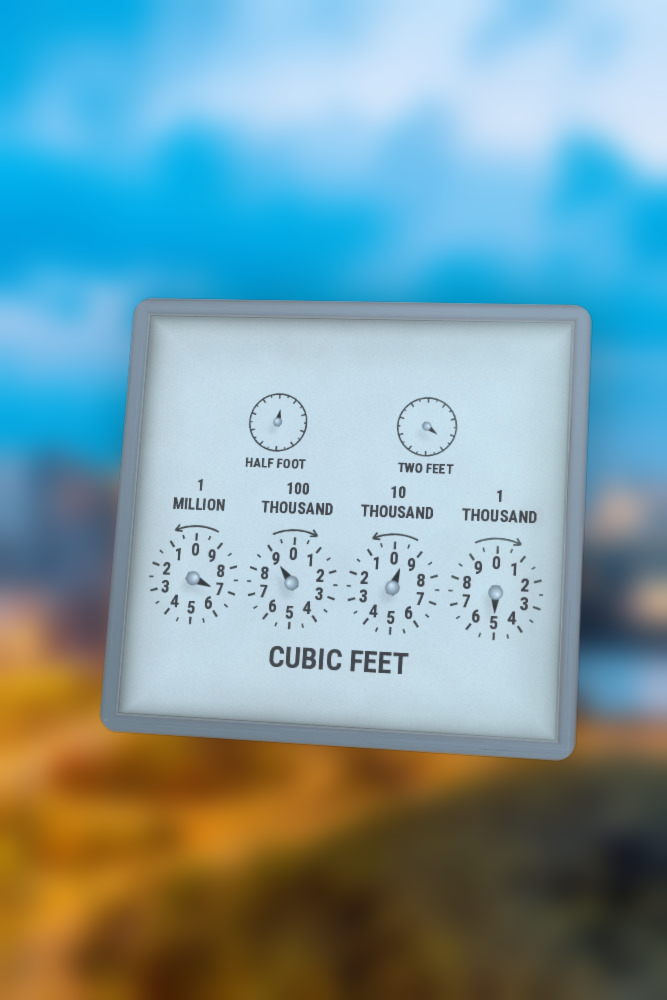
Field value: ft³ 689500
